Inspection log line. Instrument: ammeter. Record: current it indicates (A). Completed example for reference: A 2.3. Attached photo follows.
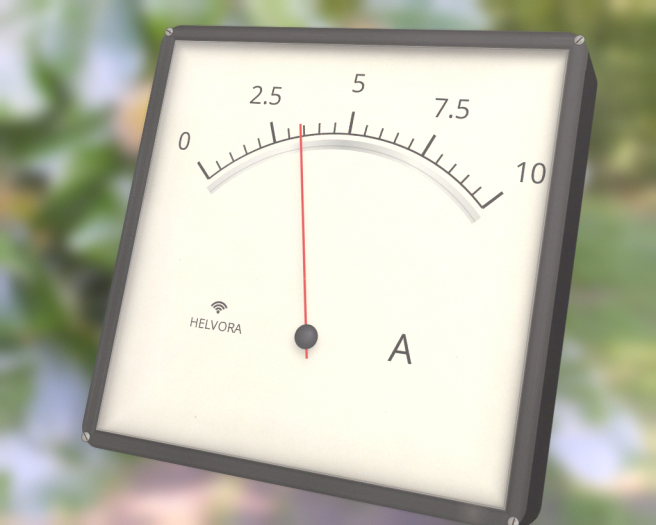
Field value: A 3.5
